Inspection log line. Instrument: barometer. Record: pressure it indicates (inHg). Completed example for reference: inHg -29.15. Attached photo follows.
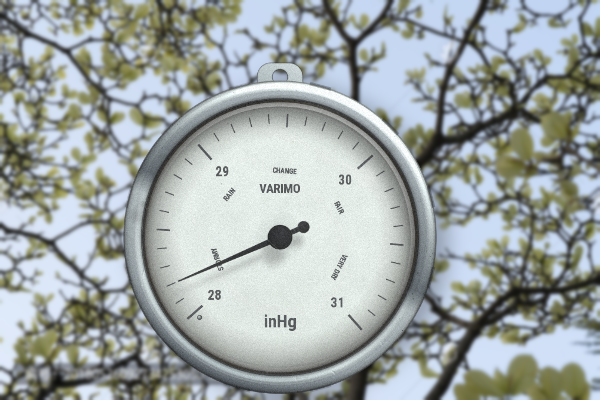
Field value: inHg 28.2
